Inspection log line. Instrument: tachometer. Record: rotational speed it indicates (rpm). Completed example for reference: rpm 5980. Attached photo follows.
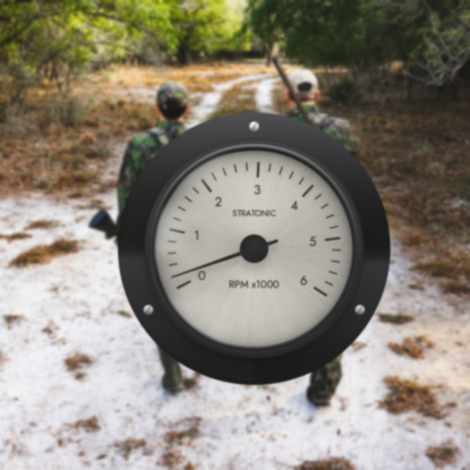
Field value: rpm 200
